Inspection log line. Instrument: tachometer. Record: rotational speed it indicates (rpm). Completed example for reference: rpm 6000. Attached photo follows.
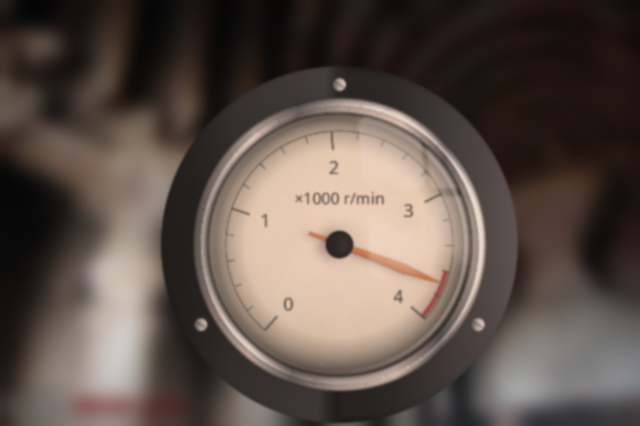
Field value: rpm 3700
